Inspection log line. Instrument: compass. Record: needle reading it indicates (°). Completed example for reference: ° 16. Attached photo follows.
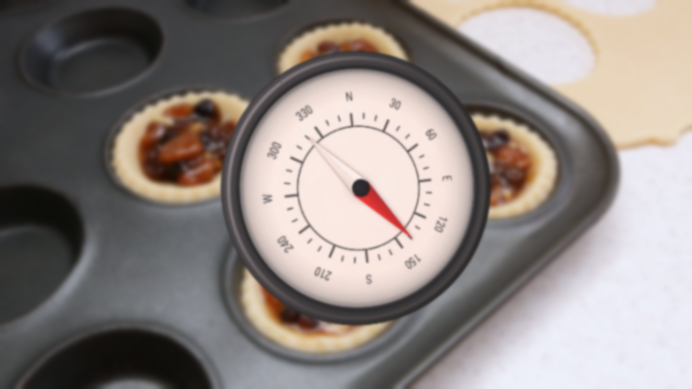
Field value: ° 140
